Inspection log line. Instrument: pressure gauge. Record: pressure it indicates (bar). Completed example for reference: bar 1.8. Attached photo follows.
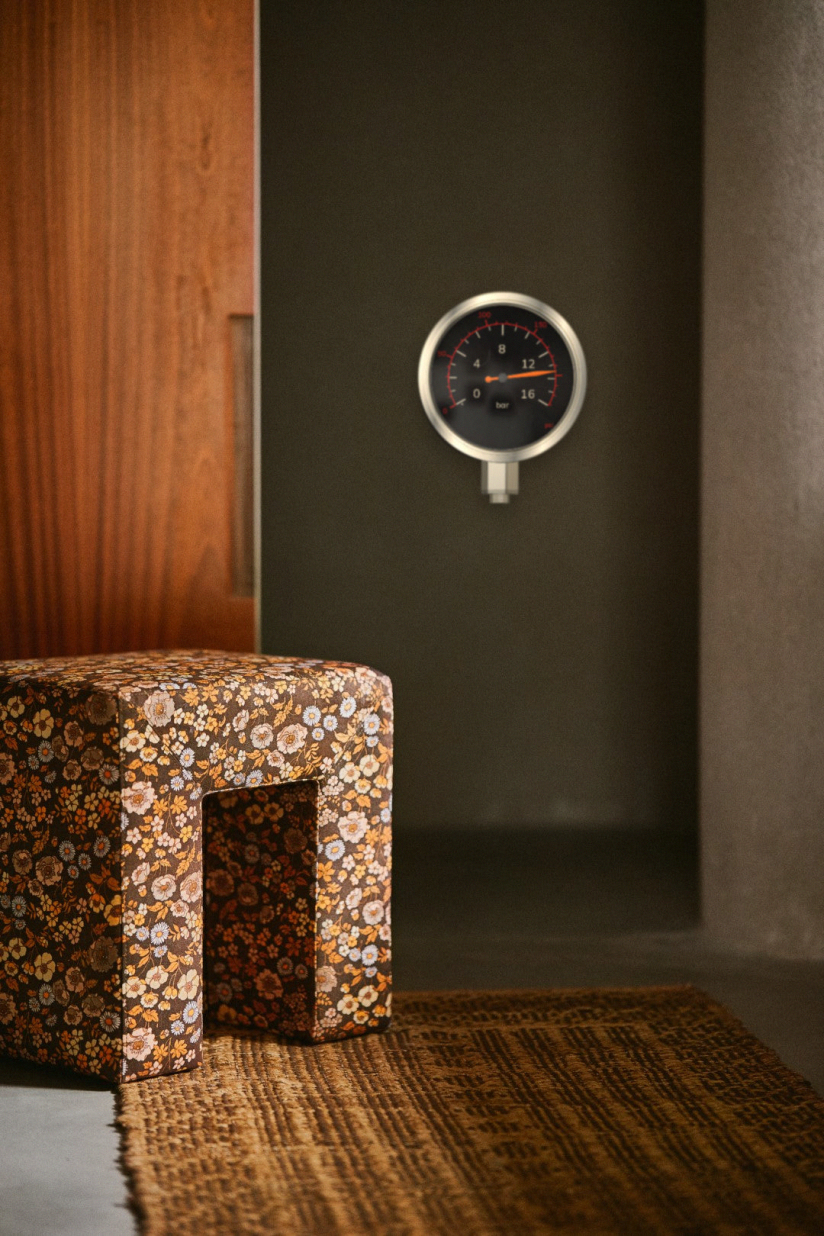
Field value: bar 13.5
